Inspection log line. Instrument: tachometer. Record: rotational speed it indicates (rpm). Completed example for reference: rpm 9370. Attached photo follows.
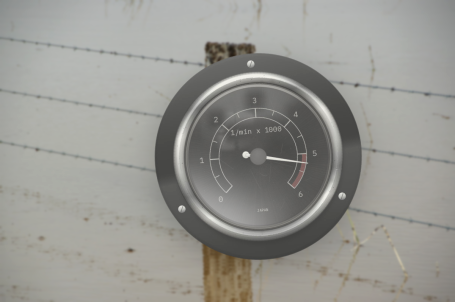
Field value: rpm 5250
